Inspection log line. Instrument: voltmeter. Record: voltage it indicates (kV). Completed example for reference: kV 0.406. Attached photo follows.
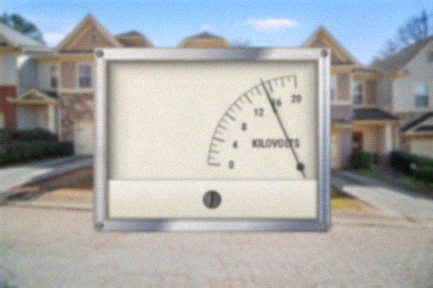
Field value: kV 15
